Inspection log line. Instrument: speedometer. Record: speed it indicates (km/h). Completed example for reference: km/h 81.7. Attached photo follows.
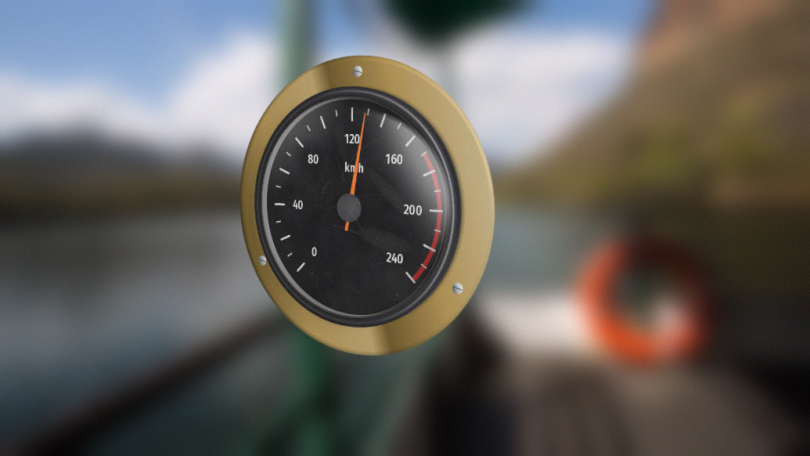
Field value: km/h 130
